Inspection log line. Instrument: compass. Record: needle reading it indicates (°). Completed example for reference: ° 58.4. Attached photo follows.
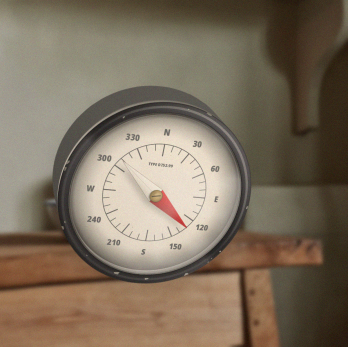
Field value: ° 130
